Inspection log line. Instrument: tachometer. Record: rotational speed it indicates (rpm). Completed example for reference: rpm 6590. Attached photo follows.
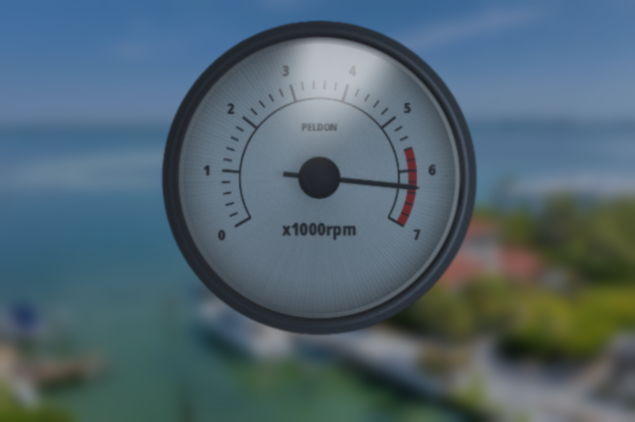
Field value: rpm 6300
